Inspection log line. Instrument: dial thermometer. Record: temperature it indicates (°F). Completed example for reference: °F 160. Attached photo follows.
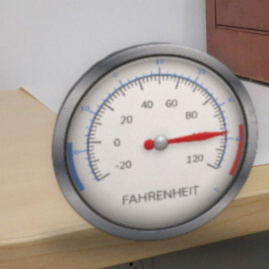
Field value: °F 100
